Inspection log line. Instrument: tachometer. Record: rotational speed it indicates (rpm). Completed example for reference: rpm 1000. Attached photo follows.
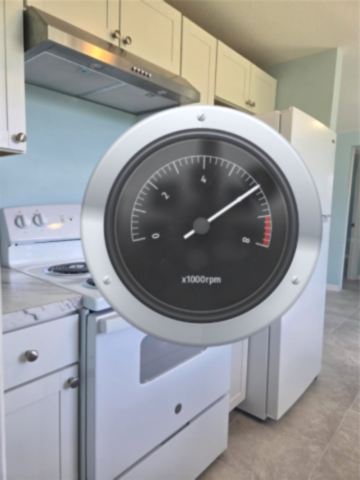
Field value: rpm 6000
